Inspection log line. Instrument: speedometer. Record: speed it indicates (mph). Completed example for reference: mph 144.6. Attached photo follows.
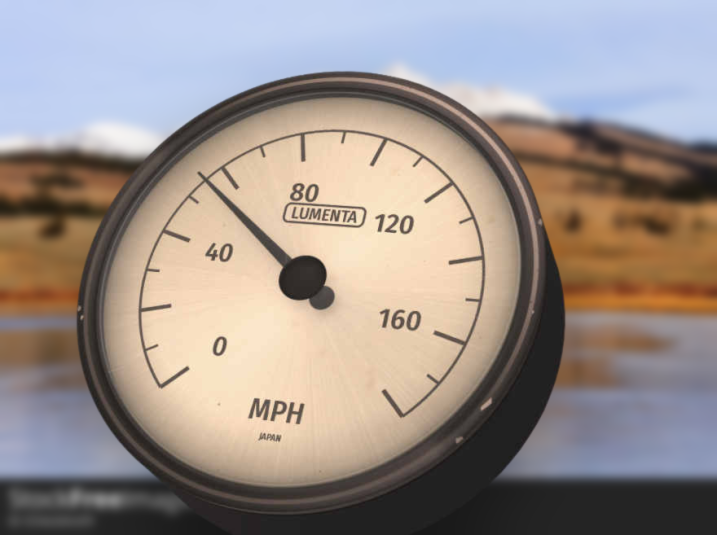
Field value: mph 55
